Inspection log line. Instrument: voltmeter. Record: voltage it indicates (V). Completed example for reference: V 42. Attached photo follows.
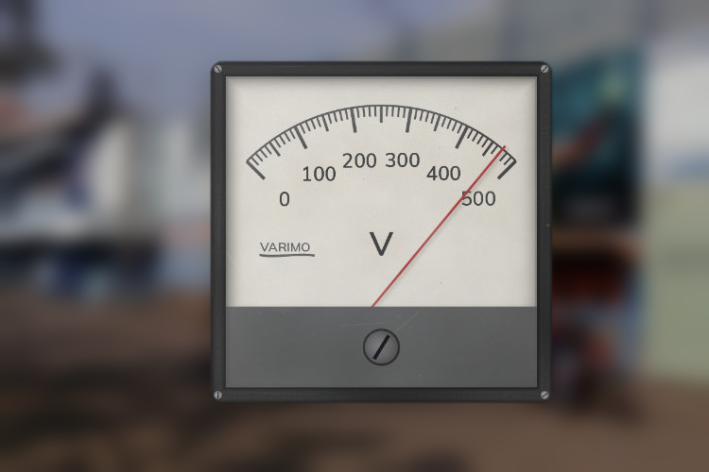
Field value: V 470
